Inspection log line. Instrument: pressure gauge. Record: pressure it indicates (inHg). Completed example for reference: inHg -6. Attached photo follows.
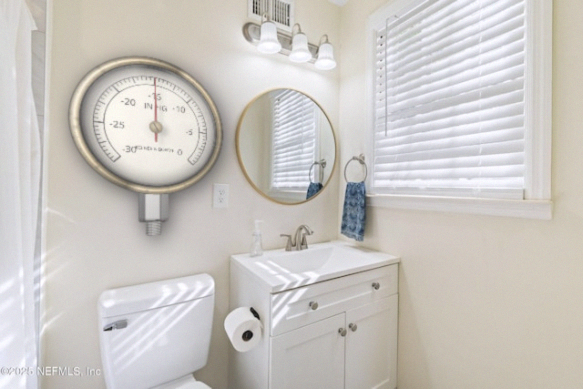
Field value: inHg -15
